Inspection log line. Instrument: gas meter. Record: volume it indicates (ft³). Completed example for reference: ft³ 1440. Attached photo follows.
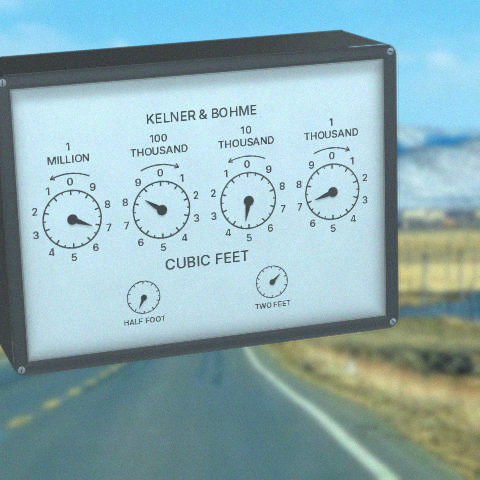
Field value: ft³ 684700
